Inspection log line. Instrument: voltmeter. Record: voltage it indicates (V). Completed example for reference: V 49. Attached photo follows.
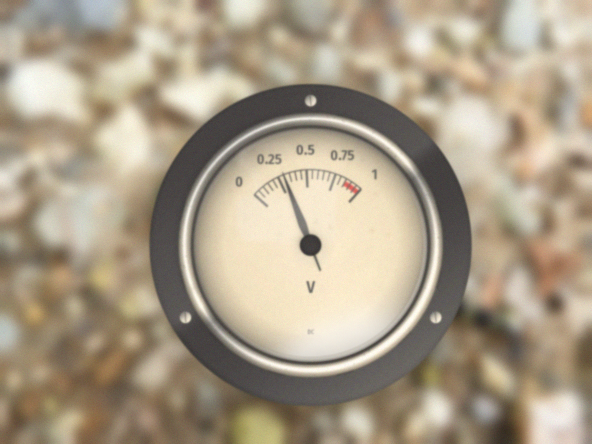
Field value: V 0.3
